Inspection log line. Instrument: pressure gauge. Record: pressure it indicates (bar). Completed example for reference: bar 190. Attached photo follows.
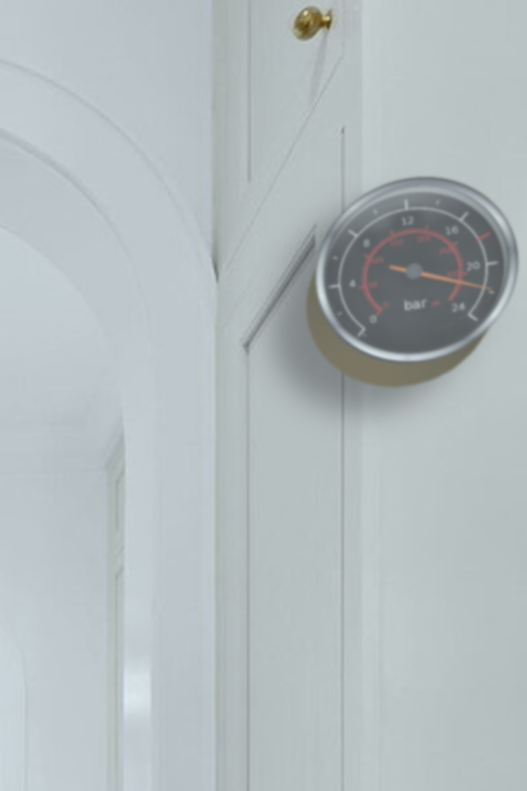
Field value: bar 22
